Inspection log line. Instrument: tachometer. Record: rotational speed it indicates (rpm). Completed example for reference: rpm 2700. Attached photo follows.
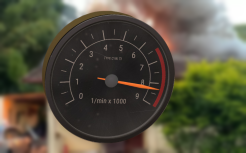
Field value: rpm 8250
